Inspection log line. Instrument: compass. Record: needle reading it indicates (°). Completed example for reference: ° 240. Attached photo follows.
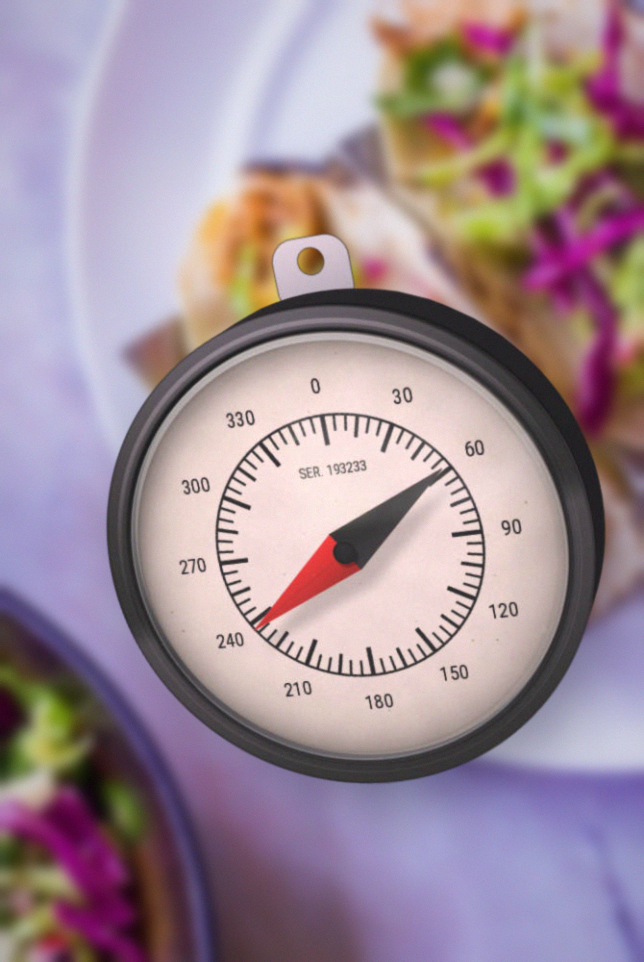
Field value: ° 237.5
